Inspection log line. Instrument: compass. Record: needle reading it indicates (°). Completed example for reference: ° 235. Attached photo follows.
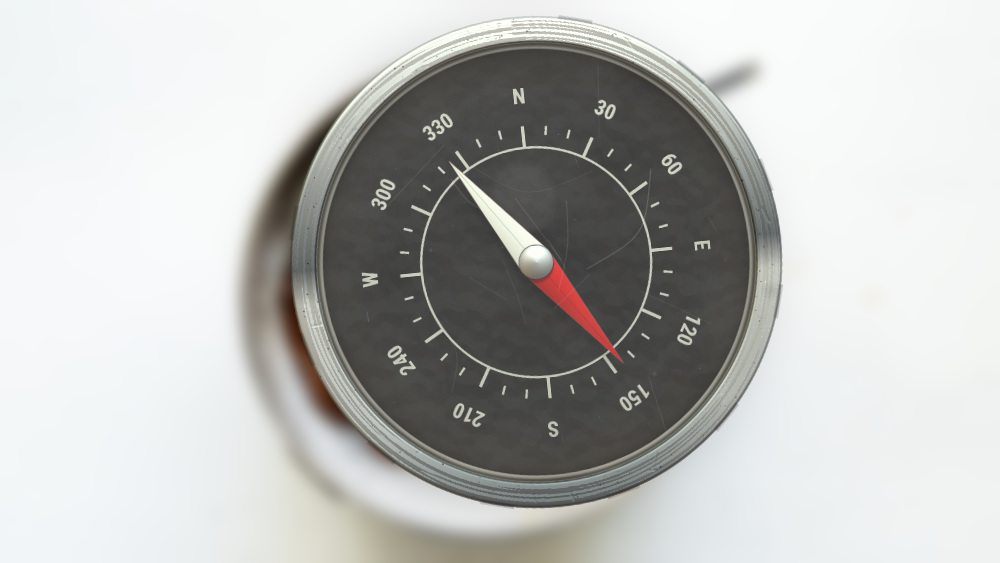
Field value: ° 145
